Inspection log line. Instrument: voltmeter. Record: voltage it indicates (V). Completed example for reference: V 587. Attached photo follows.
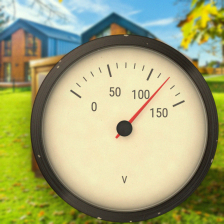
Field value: V 120
